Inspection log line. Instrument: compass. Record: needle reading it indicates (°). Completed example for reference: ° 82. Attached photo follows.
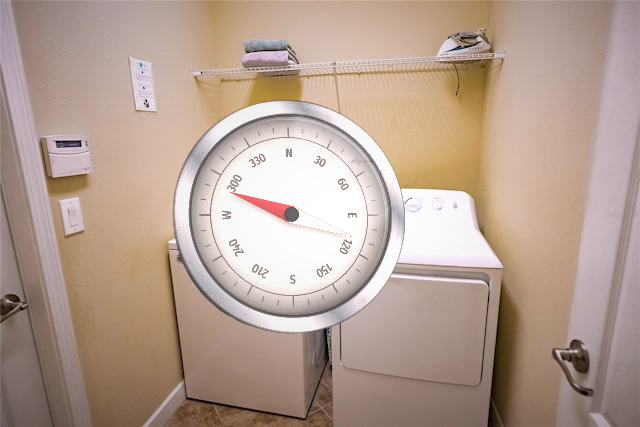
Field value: ° 290
